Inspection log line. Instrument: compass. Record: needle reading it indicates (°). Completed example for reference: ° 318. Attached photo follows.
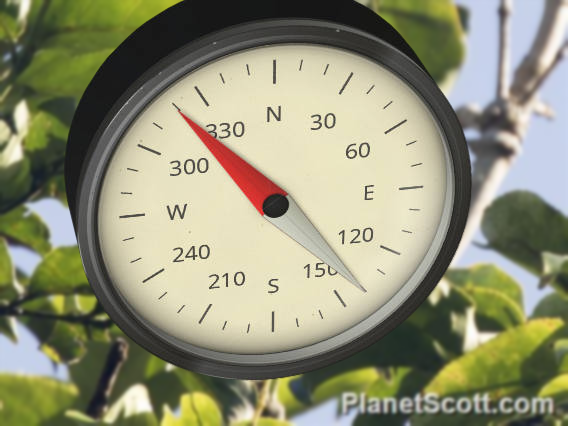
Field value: ° 320
